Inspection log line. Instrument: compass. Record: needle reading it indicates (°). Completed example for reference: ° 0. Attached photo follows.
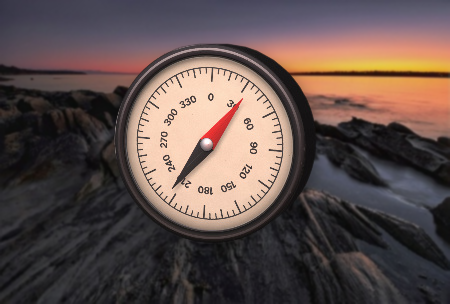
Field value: ° 35
